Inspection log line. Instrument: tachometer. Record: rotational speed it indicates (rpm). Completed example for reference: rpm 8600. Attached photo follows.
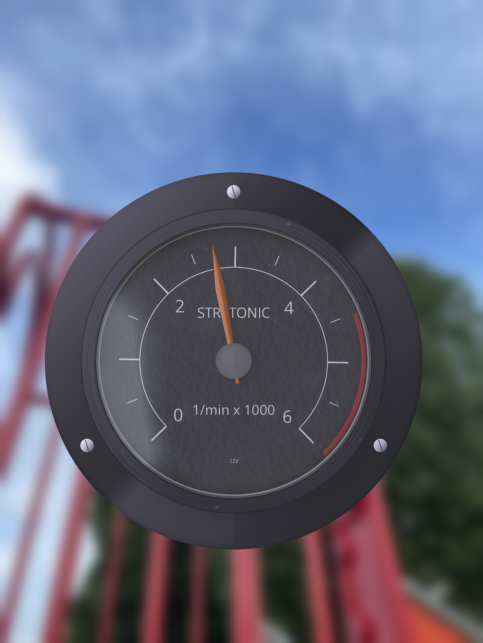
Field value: rpm 2750
